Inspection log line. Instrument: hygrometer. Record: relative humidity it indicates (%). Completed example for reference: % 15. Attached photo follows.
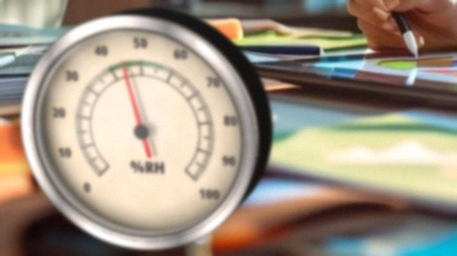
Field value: % 45
